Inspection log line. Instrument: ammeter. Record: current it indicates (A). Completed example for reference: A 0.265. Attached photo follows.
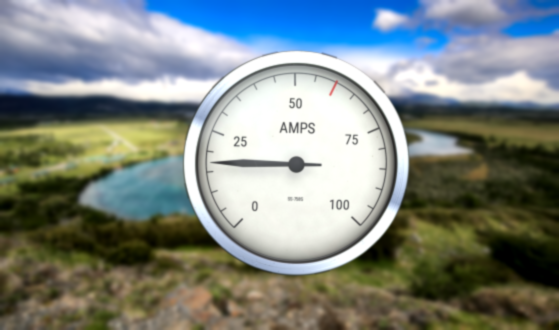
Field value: A 17.5
